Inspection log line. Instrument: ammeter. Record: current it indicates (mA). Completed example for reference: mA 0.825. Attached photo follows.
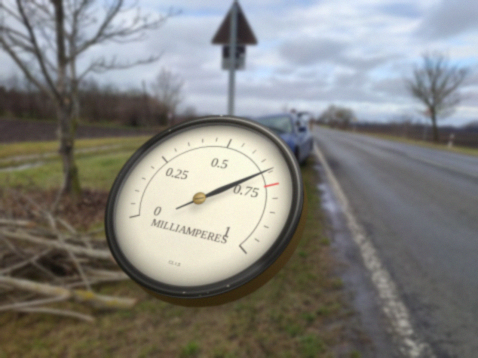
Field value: mA 0.7
